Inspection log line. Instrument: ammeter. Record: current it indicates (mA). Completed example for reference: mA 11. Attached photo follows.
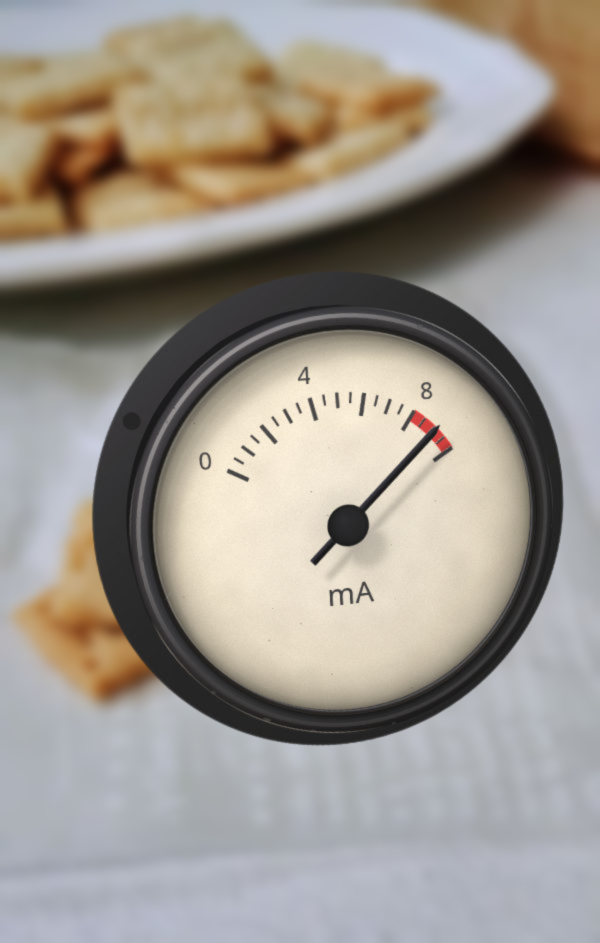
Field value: mA 9
